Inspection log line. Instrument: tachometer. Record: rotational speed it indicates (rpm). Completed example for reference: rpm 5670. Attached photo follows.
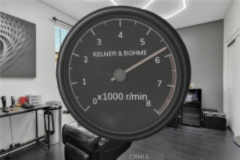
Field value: rpm 5750
